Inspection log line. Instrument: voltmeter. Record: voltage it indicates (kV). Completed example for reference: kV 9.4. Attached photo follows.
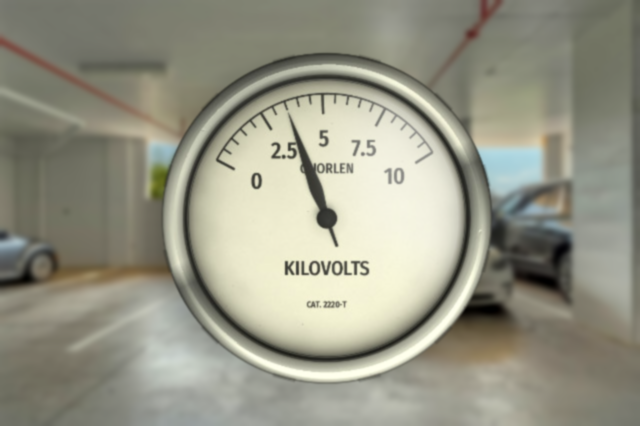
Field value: kV 3.5
